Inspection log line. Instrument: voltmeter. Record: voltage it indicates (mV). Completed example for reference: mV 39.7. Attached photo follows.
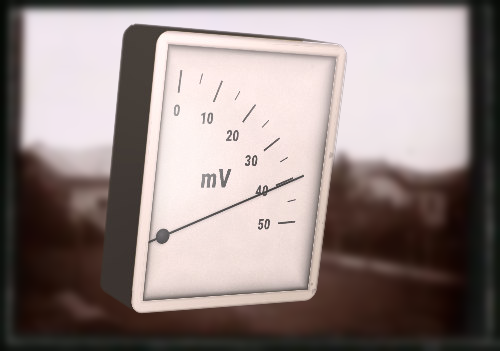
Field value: mV 40
